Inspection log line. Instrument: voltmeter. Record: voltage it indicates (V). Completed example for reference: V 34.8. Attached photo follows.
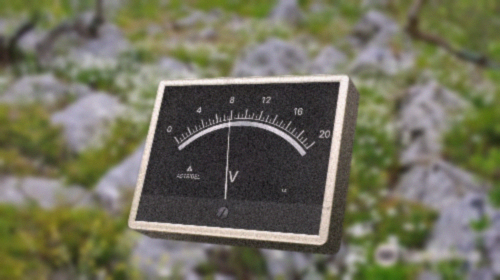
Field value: V 8
